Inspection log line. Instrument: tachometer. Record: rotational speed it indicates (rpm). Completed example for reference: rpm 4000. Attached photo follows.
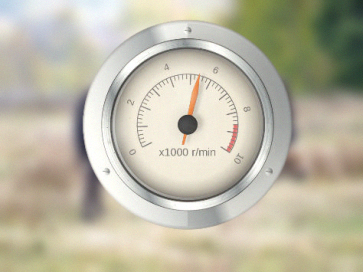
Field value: rpm 5400
